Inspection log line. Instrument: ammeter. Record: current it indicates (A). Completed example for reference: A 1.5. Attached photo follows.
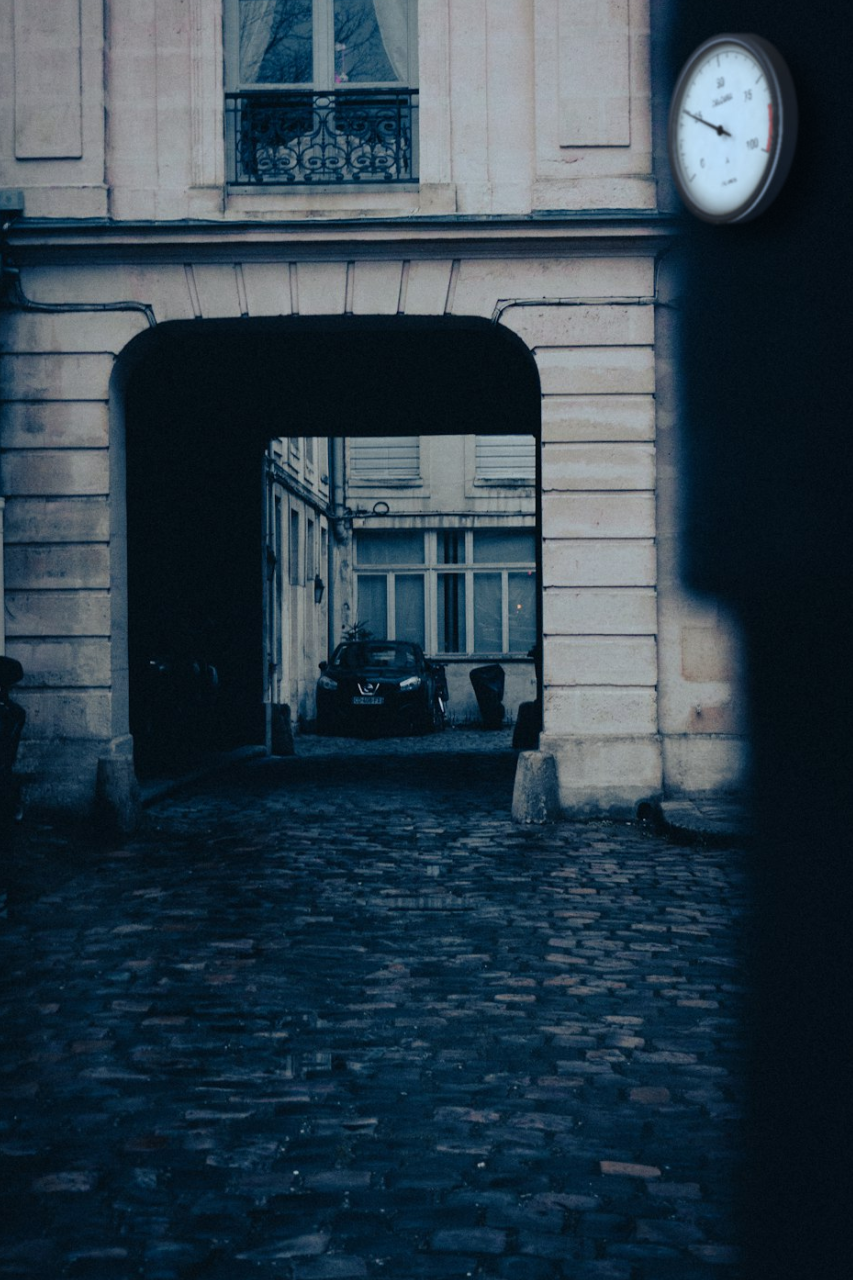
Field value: A 25
